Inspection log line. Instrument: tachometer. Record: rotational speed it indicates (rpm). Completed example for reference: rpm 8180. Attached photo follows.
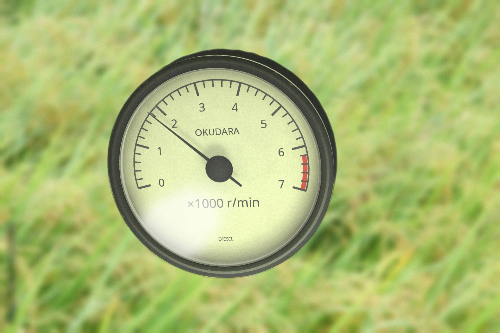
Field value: rpm 1800
